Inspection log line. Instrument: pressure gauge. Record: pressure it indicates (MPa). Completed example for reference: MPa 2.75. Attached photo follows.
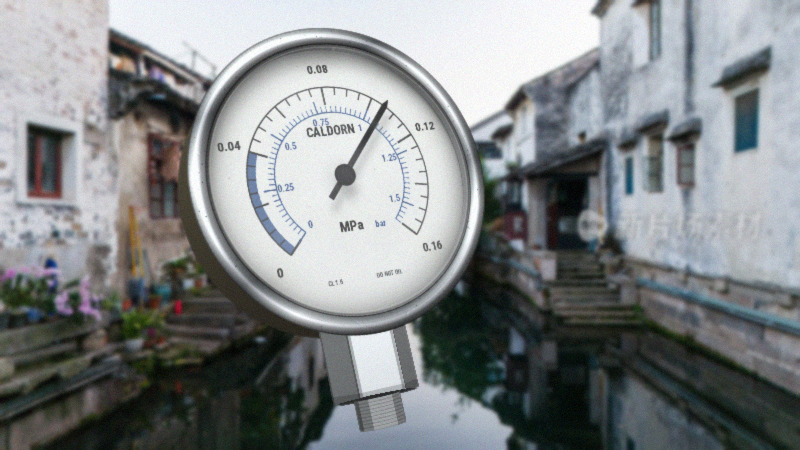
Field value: MPa 0.105
